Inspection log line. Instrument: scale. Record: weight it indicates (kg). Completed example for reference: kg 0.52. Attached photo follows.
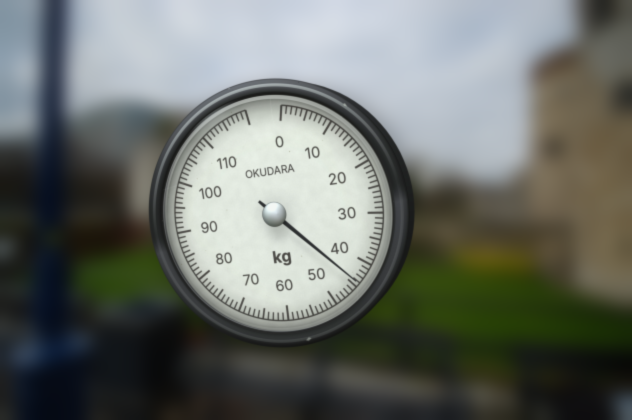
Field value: kg 44
